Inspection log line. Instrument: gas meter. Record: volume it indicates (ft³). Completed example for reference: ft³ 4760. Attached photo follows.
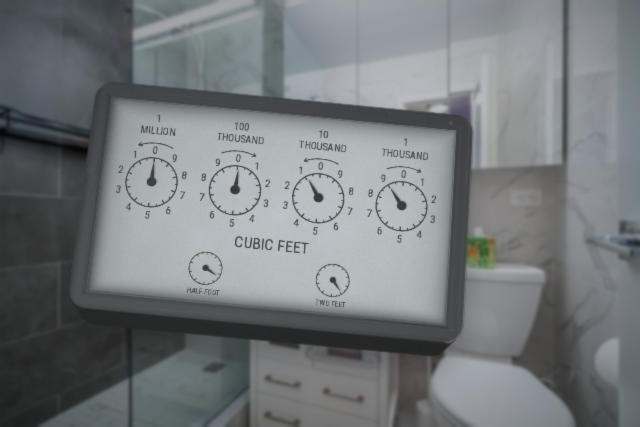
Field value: ft³ 900
